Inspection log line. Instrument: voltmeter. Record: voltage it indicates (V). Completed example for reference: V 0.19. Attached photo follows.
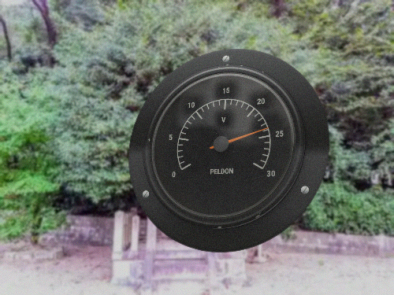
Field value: V 24
